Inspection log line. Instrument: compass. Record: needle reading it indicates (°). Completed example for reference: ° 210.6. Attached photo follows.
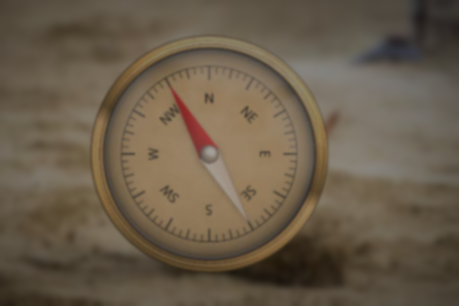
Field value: ° 330
